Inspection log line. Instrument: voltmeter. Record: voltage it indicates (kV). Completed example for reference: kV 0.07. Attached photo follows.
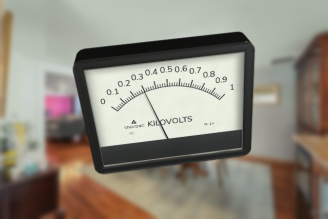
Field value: kV 0.3
